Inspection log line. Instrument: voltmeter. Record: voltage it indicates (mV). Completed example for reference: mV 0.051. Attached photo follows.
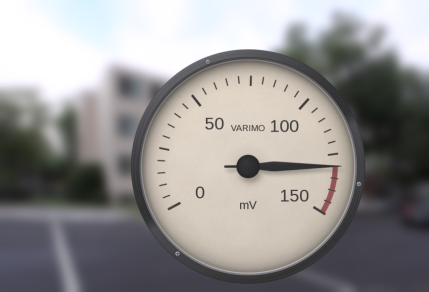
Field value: mV 130
